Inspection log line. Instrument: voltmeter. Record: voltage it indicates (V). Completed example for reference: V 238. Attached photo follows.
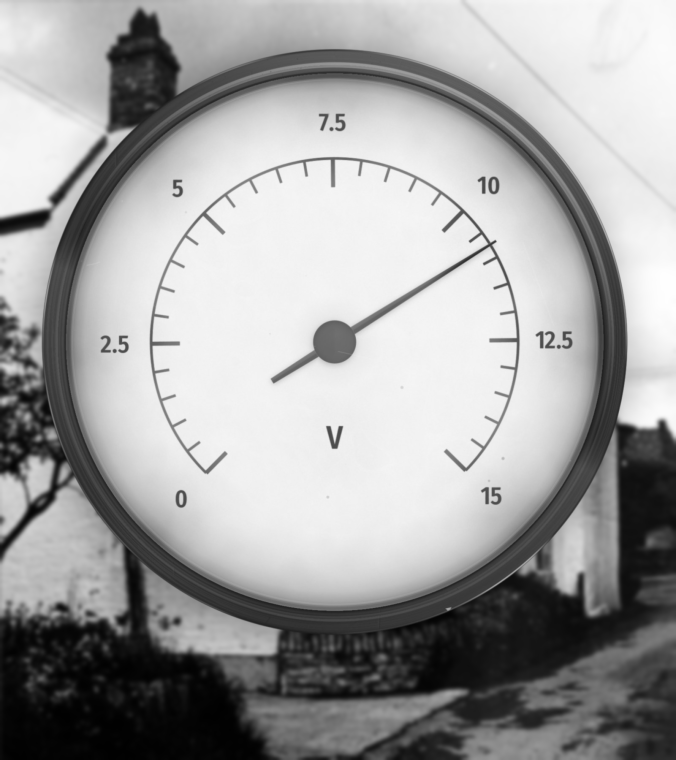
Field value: V 10.75
